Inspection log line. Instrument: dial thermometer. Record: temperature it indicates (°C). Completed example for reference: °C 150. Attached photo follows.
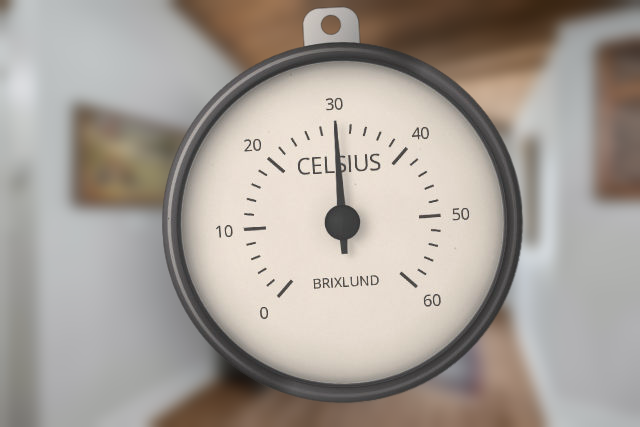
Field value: °C 30
